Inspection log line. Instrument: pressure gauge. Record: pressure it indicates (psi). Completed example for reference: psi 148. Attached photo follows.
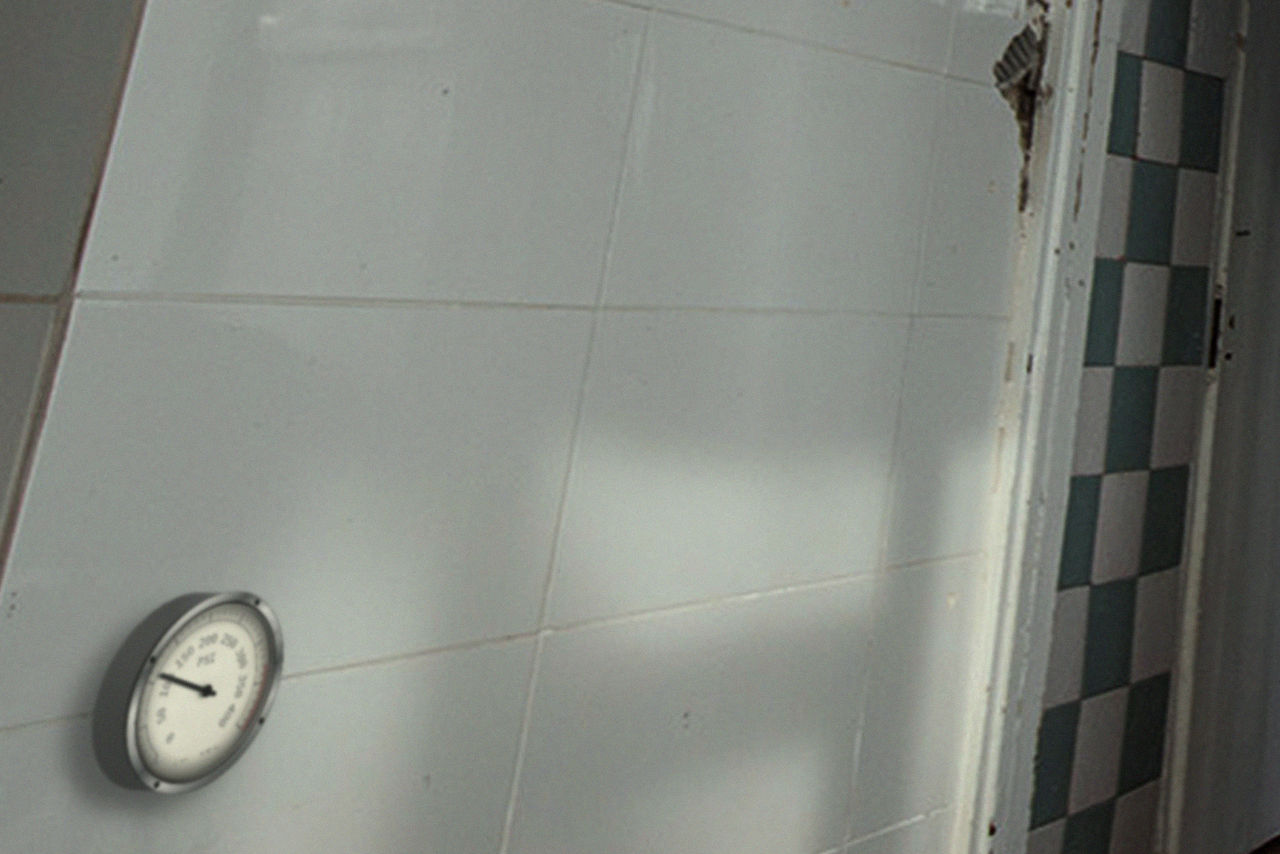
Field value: psi 110
